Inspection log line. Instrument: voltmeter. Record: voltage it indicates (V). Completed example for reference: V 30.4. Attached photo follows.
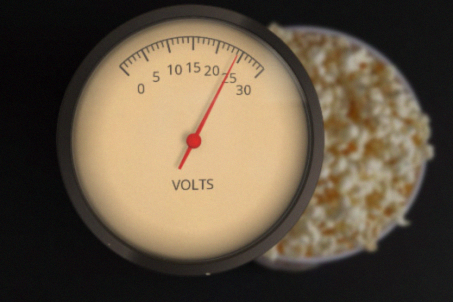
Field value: V 24
